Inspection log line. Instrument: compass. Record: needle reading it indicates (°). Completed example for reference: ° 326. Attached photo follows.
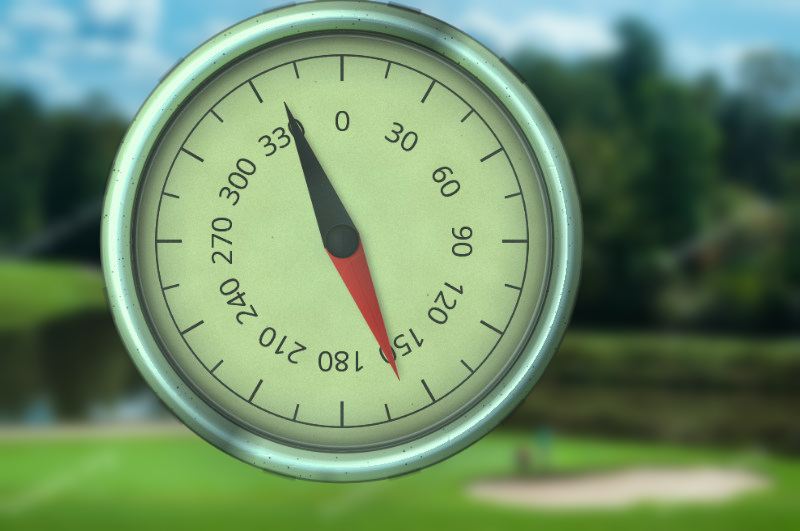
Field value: ° 157.5
